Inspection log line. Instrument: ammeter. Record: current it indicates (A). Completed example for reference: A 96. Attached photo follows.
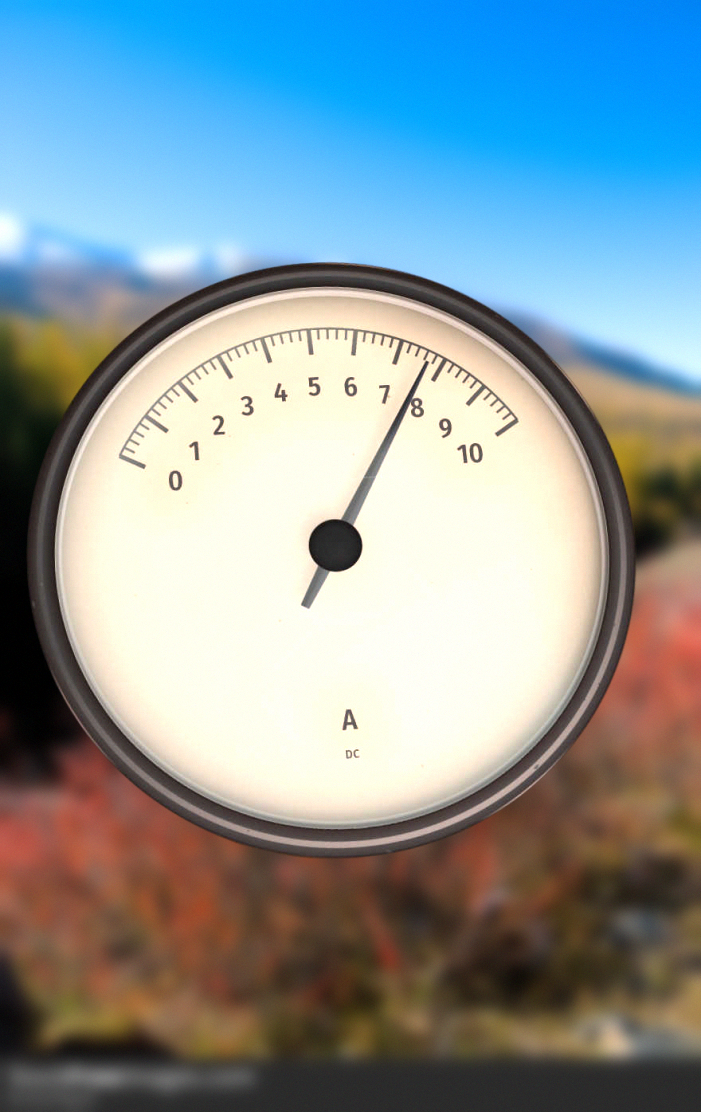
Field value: A 7.7
